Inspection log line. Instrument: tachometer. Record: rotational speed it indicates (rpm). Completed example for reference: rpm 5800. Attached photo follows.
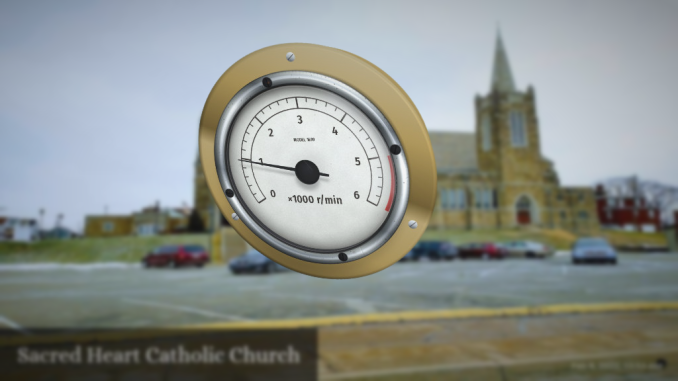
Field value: rpm 1000
